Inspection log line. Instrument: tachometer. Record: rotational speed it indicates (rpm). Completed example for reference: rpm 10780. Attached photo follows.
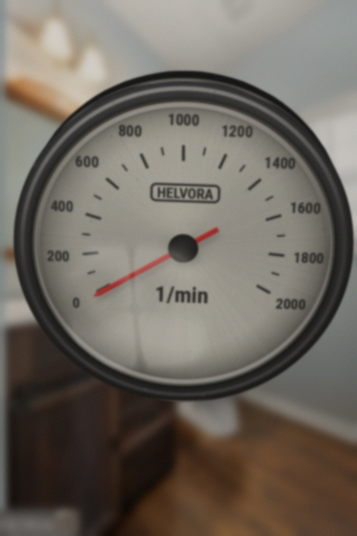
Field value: rpm 0
